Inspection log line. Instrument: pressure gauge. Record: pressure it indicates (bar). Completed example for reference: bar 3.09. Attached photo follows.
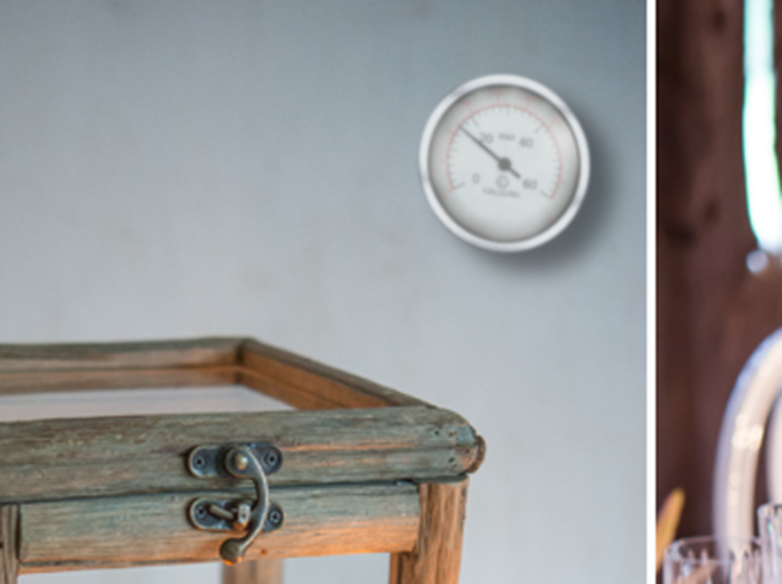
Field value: bar 16
